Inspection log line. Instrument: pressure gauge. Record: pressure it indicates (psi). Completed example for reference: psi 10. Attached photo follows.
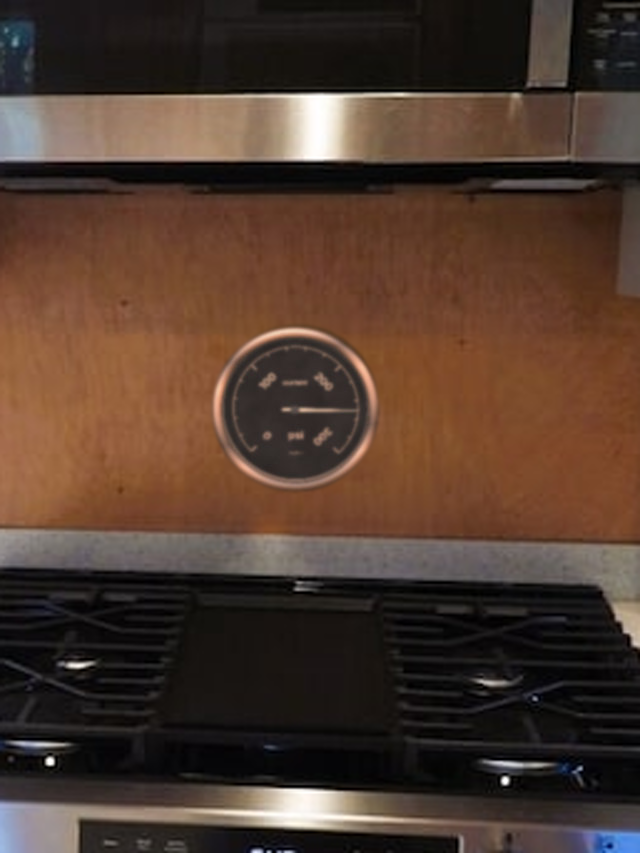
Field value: psi 250
